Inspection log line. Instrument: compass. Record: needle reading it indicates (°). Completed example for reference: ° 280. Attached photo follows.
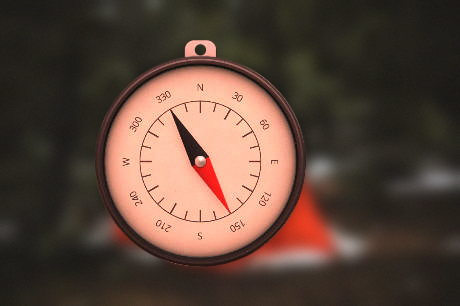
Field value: ° 150
